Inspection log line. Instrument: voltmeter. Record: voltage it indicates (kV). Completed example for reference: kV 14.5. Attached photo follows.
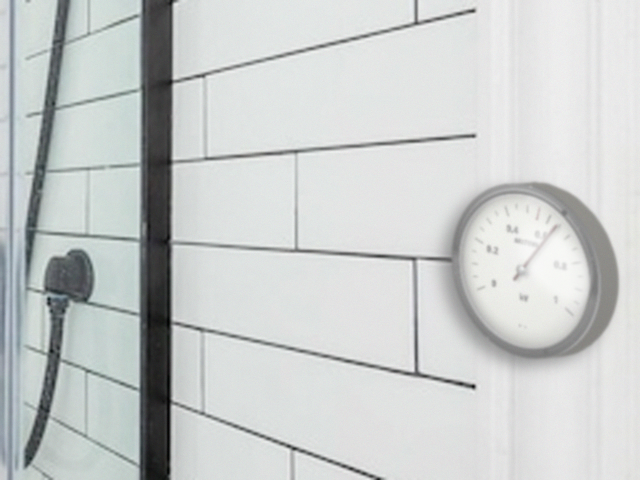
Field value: kV 0.65
